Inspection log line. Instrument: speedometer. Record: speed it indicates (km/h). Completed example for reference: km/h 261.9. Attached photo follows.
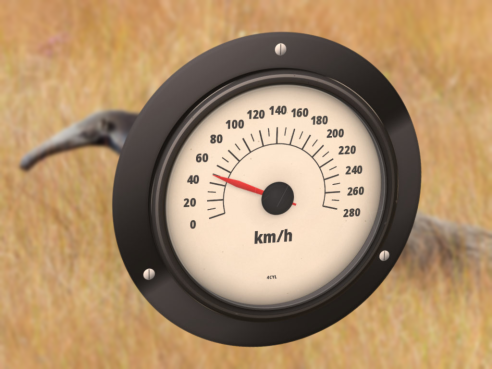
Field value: km/h 50
